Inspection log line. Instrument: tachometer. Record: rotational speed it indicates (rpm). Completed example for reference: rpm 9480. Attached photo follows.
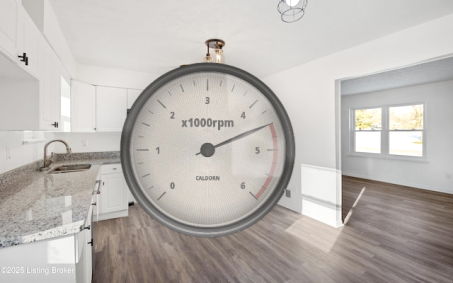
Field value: rpm 4500
